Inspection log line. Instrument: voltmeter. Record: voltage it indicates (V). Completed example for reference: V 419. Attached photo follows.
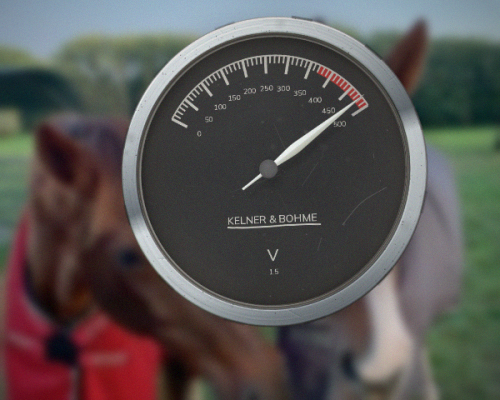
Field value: V 480
